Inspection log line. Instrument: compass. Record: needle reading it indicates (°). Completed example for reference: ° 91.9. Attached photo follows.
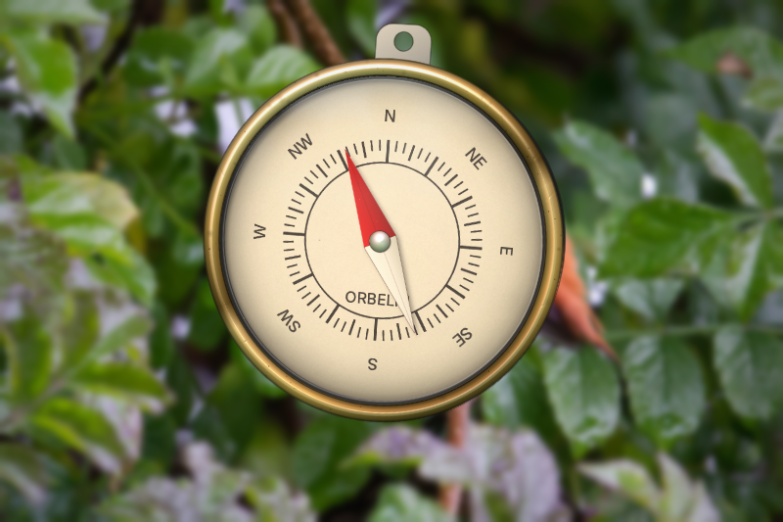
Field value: ° 335
